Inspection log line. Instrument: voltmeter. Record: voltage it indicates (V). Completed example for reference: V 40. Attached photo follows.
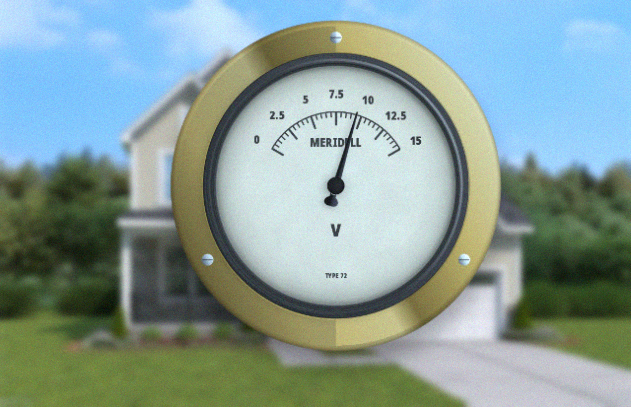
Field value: V 9.5
